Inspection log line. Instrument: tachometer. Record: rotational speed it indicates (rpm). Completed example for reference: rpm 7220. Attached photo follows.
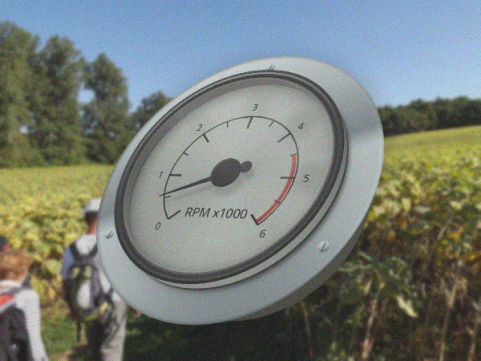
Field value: rpm 500
